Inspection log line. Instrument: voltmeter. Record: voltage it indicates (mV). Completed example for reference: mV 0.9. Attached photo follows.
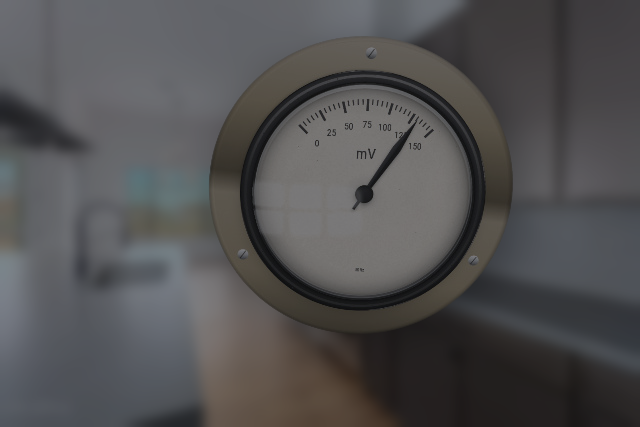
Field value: mV 130
